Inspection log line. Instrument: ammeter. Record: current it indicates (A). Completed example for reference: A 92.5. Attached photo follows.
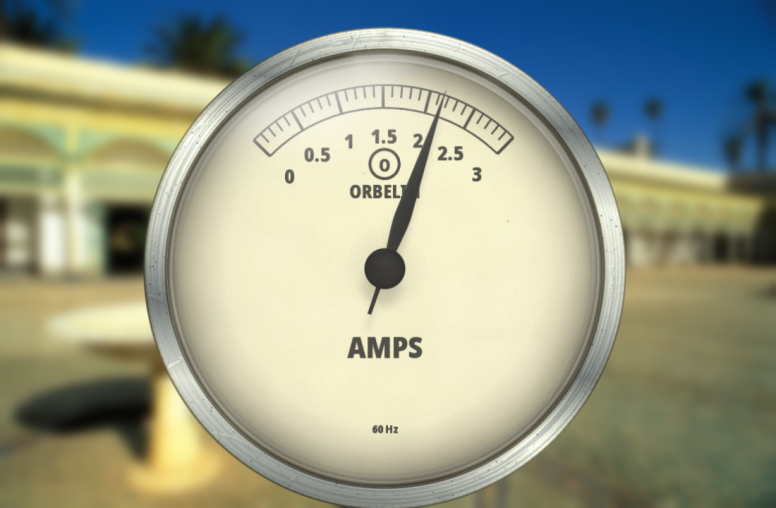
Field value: A 2.15
